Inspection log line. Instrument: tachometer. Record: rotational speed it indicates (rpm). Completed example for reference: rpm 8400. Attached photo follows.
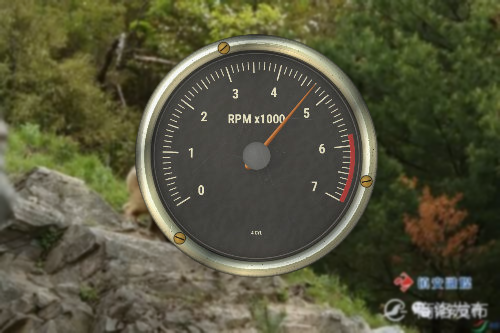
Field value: rpm 4700
